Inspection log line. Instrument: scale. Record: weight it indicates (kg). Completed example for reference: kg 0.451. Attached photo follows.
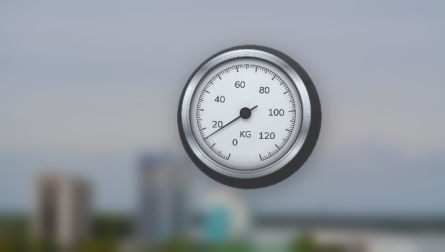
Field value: kg 15
